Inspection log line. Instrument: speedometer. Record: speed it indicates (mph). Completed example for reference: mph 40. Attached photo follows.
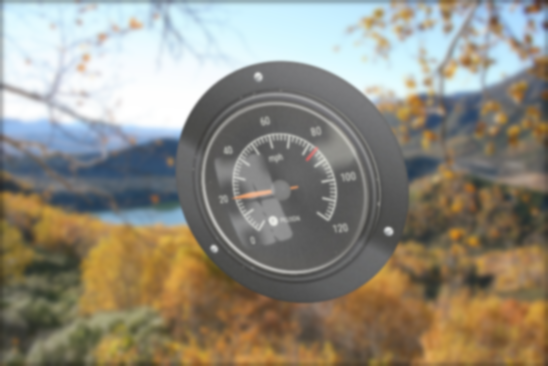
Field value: mph 20
